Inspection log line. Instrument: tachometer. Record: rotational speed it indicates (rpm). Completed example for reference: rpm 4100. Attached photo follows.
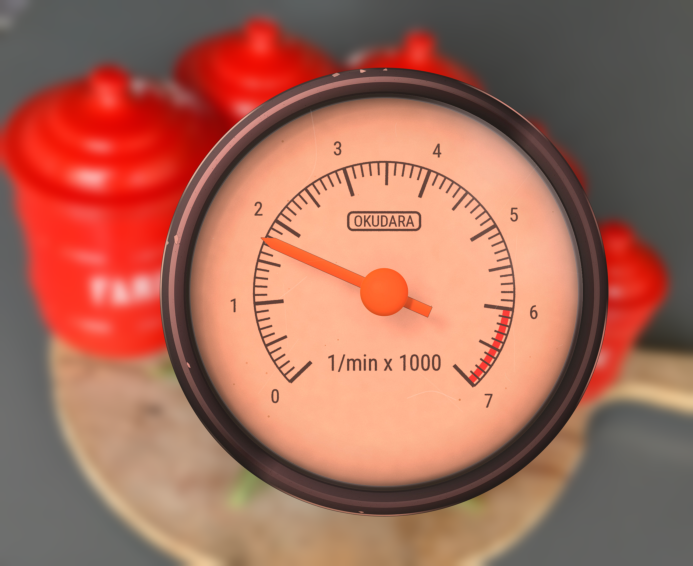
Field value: rpm 1750
